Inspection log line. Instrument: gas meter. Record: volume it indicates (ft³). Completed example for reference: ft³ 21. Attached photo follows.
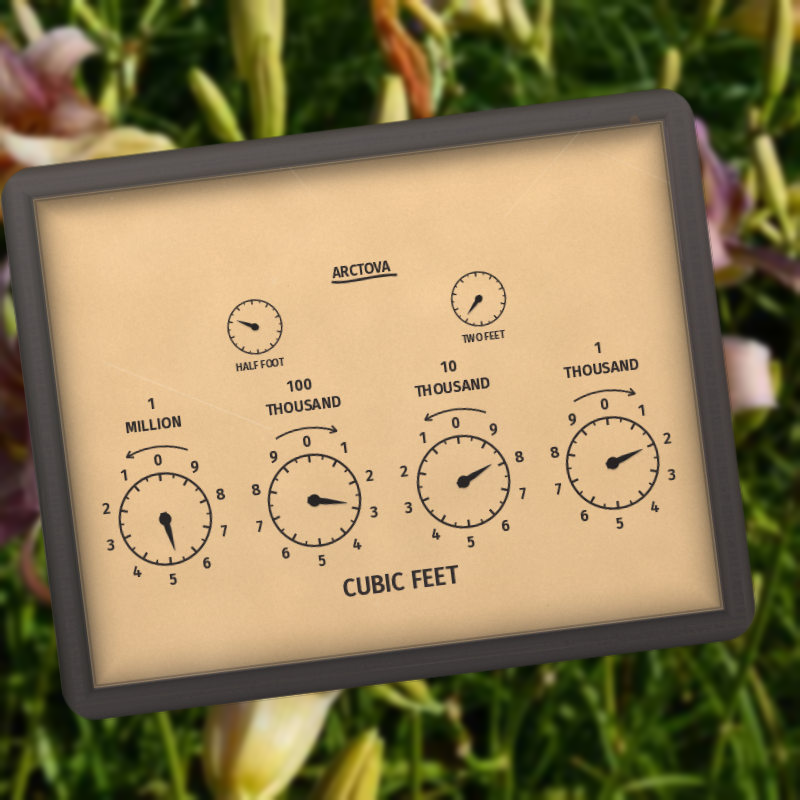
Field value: ft³ 528200
